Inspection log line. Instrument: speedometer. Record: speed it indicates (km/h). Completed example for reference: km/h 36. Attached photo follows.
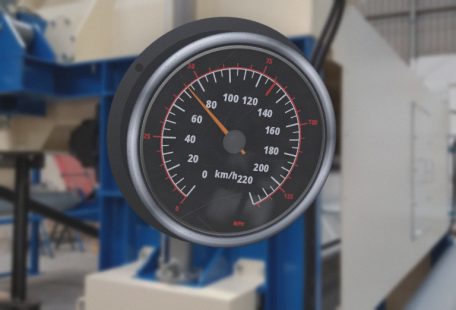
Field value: km/h 72.5
